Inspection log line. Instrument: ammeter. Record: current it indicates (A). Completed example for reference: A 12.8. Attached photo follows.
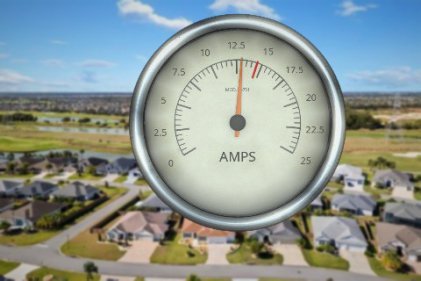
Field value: A 13
